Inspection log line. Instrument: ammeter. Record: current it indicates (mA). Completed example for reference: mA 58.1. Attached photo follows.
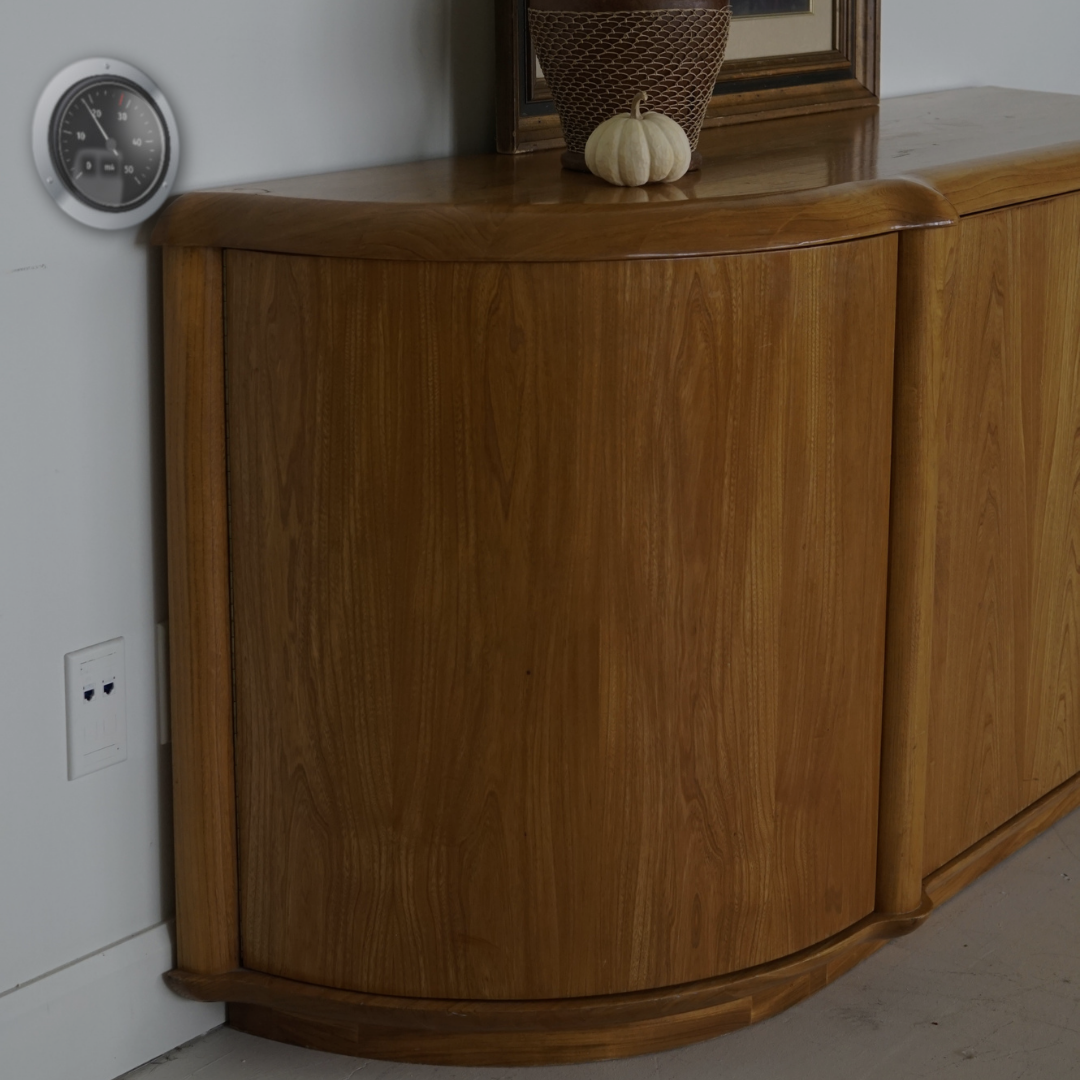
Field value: mA 18
